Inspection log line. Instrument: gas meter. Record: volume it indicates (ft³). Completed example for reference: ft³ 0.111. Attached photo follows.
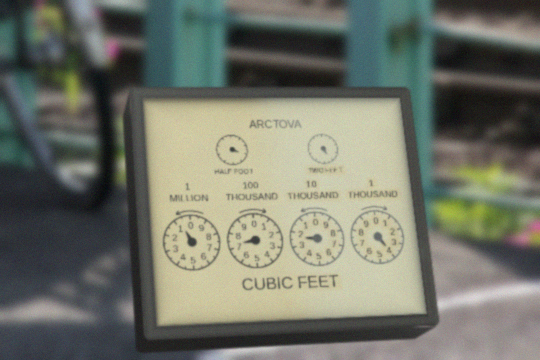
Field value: ft³ 72400
